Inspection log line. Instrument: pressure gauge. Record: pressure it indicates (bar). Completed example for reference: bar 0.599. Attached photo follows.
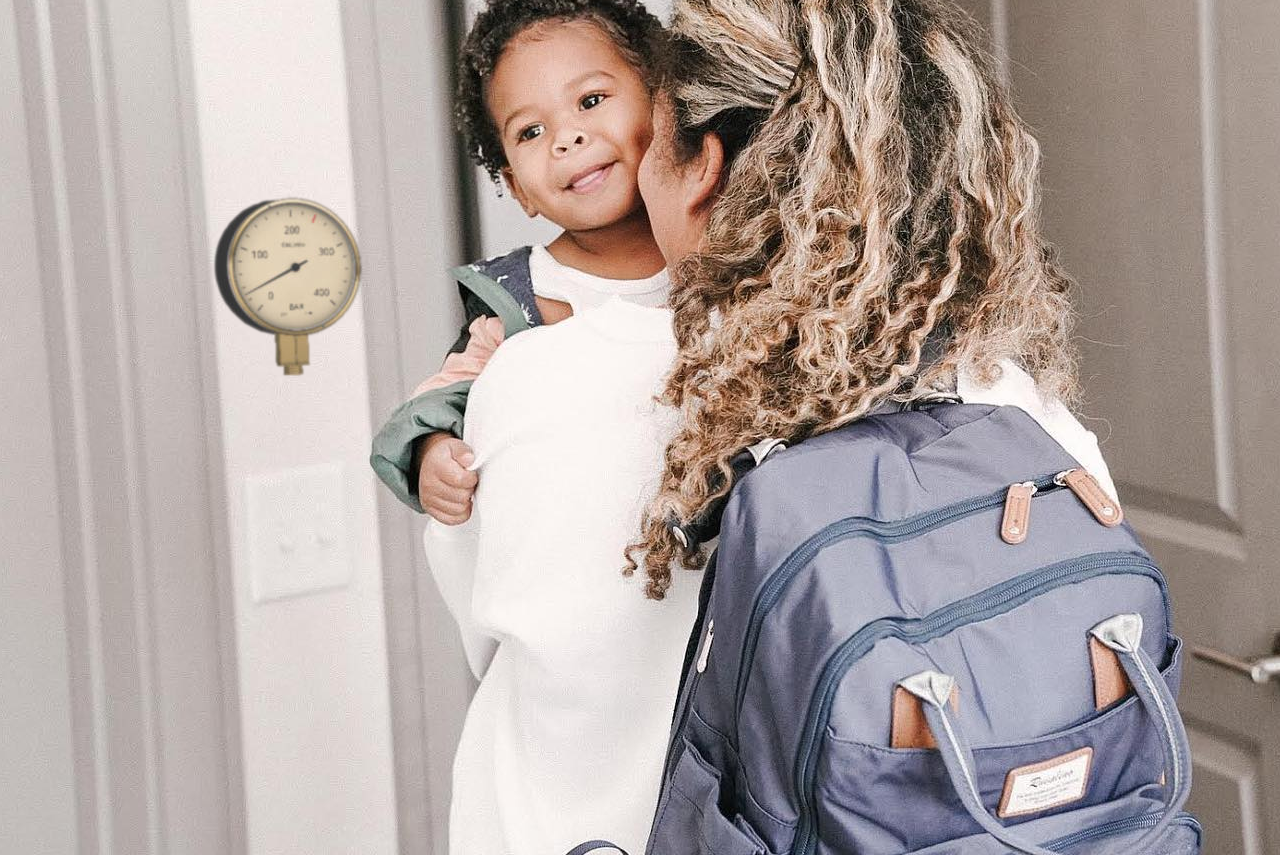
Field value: bar 30
